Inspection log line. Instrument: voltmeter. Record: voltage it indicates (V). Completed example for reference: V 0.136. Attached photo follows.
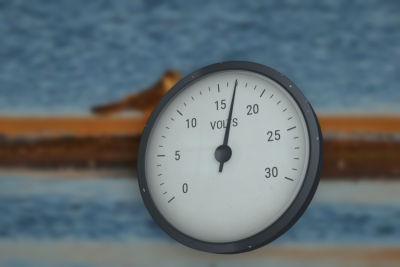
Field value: V 17
